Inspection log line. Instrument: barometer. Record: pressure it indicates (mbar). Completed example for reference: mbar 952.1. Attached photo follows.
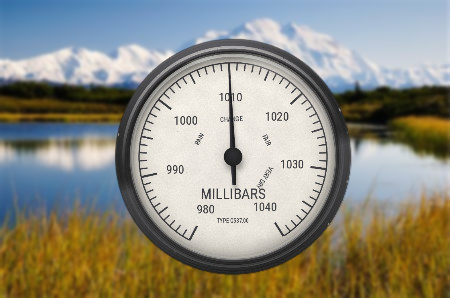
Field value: mbar 1010
